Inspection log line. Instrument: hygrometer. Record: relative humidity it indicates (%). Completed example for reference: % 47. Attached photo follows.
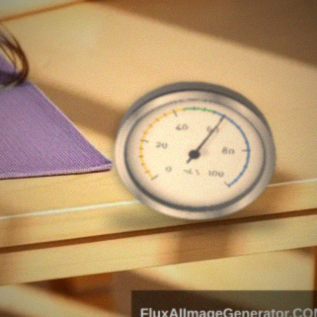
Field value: % 60
